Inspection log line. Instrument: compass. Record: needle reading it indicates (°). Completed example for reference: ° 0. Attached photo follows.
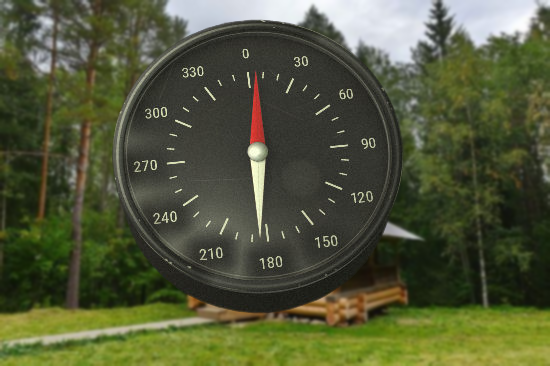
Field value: ° 5
